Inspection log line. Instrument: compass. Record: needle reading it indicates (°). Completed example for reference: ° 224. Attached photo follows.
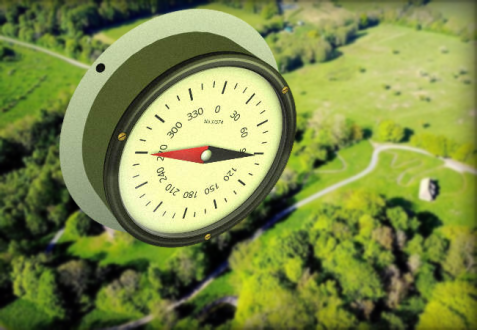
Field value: ° 270
